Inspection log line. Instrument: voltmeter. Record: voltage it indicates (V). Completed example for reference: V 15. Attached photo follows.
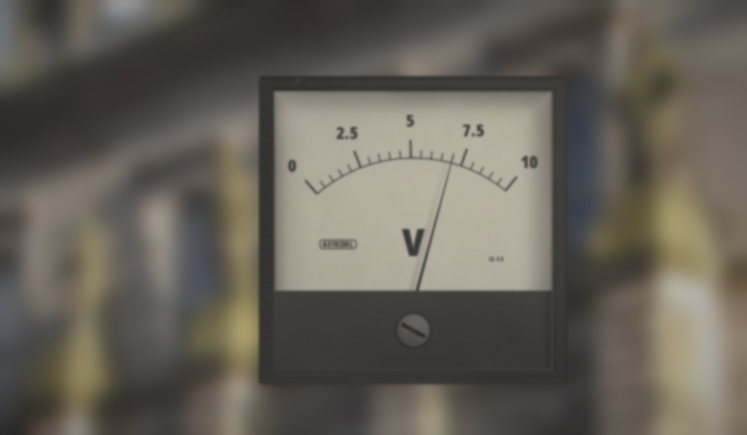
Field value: V 7
